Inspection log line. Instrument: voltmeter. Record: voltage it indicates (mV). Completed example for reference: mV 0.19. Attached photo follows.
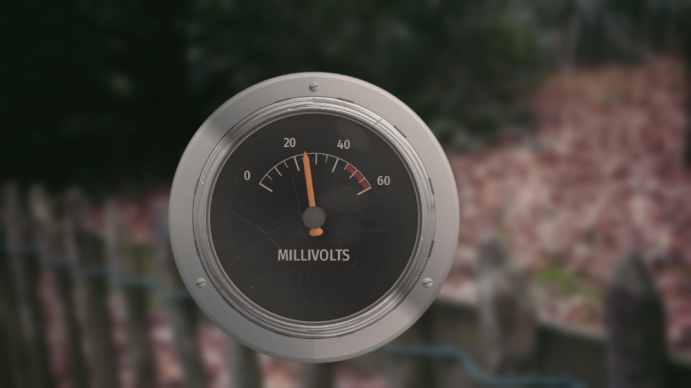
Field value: mV 25
